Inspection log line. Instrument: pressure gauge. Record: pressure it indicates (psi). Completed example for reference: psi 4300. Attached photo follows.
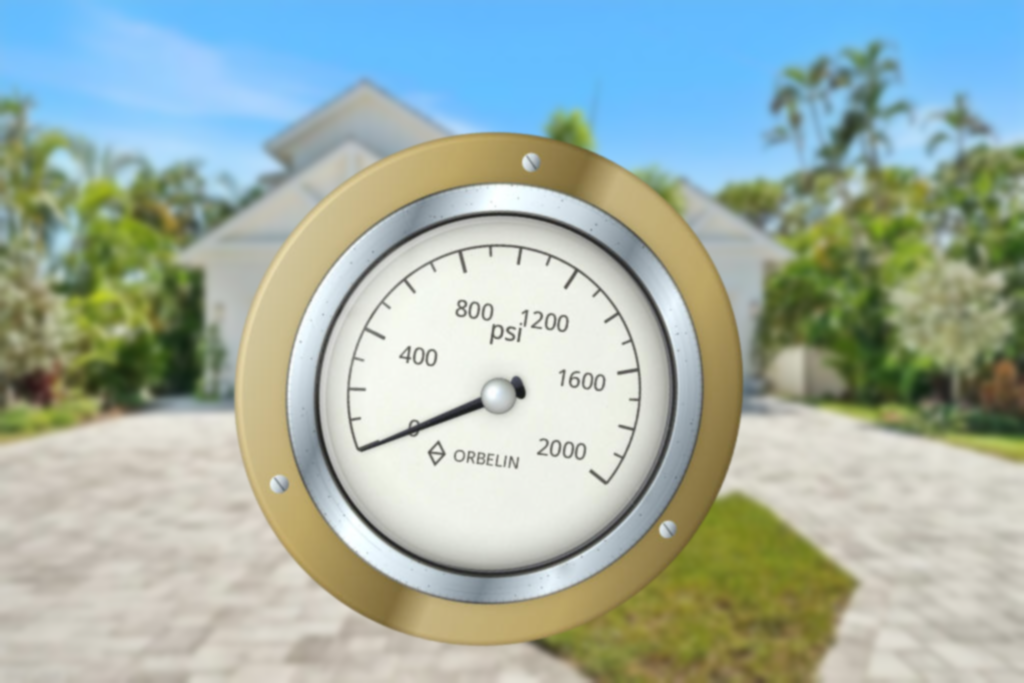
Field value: psi 0
